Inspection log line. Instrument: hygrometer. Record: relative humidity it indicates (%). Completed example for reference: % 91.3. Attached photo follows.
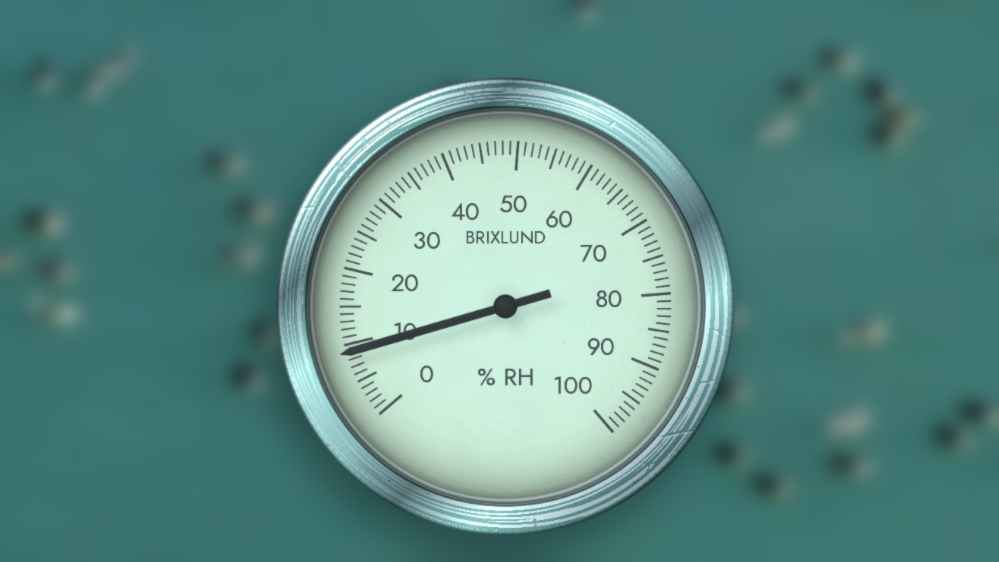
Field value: % 9
